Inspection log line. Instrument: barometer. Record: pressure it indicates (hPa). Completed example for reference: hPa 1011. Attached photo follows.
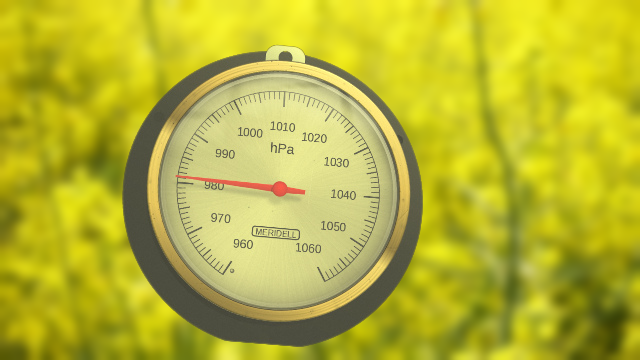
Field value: hPa 981
